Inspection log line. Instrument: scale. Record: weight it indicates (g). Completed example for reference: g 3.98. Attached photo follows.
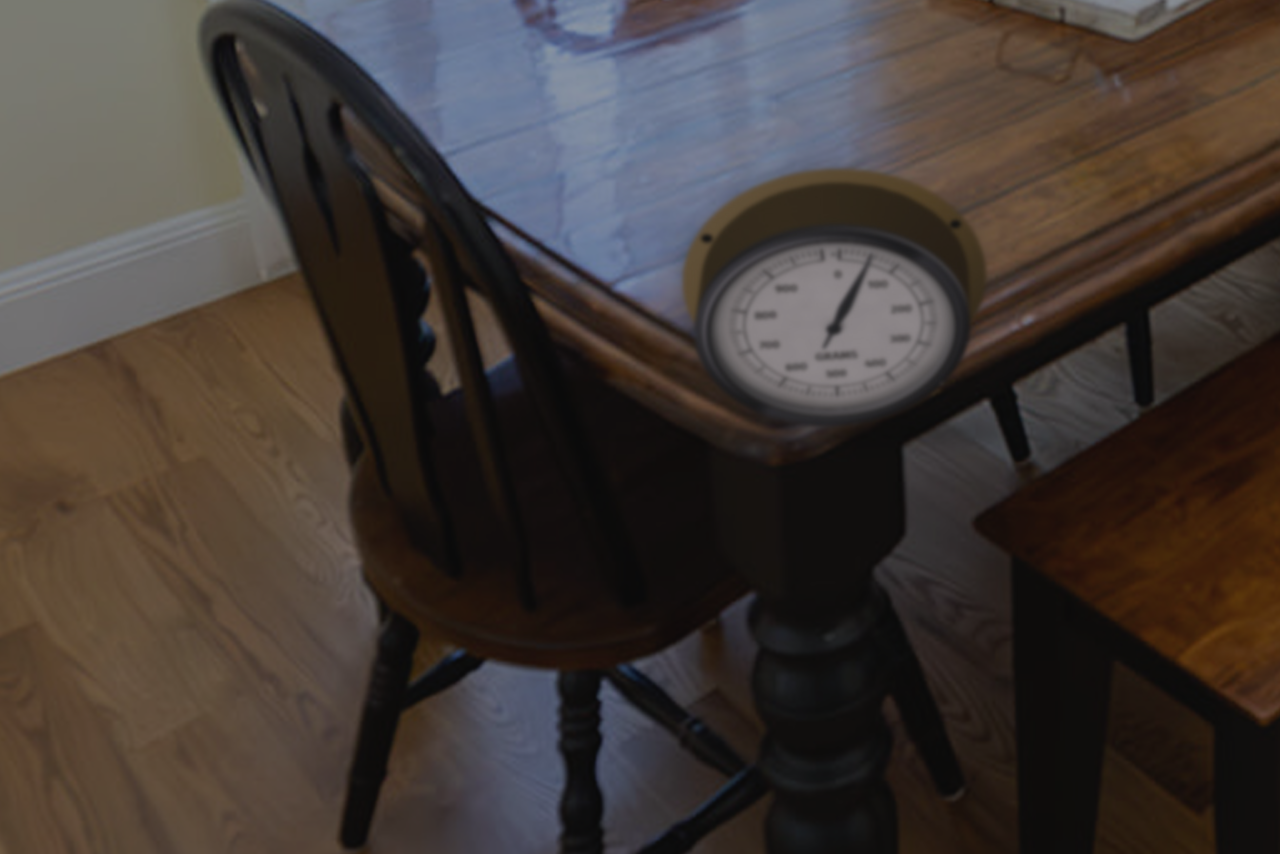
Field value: g 50
